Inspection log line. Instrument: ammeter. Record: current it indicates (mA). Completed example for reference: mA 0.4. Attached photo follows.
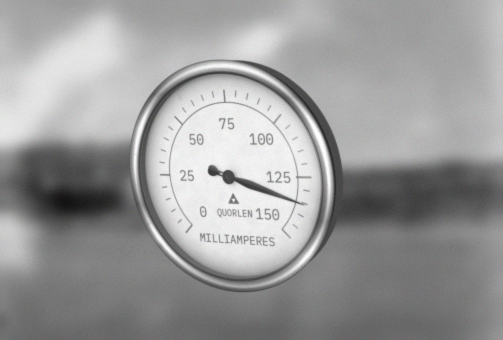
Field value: mA 135
